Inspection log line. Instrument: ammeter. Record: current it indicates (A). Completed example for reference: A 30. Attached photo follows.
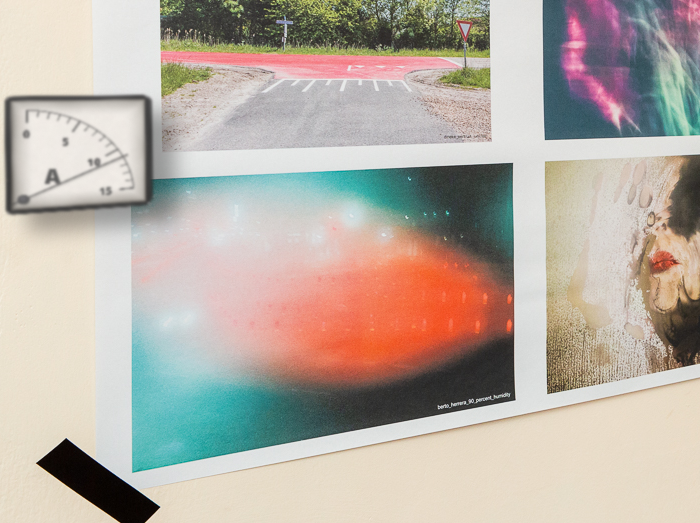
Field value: A 11
